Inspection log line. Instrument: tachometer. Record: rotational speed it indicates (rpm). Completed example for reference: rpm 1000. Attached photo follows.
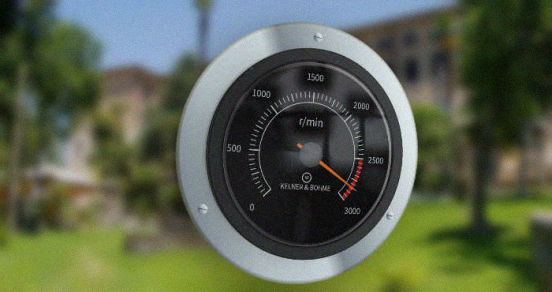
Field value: rpm 2850
